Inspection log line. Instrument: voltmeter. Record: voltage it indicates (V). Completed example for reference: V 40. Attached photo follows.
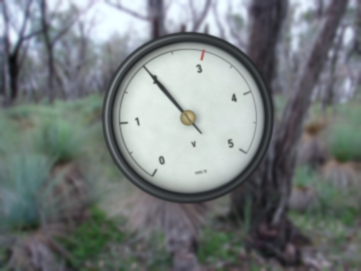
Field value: V 2
